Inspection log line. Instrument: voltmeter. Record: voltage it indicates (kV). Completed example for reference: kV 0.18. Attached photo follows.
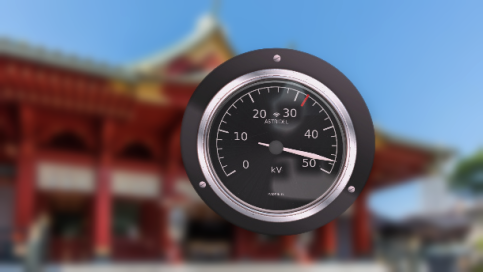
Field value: kV 47
